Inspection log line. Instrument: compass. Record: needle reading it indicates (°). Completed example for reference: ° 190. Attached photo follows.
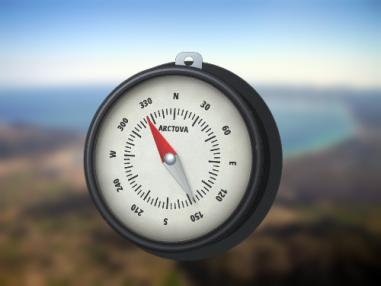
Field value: ° 325
